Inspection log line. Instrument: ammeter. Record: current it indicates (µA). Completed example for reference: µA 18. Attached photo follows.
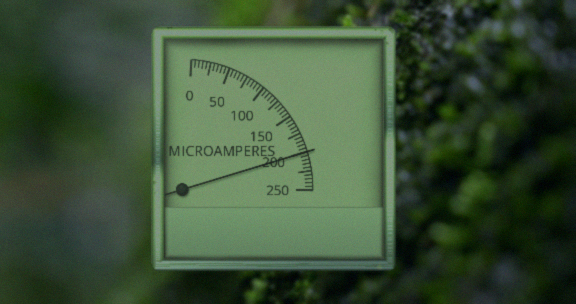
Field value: µA 200
